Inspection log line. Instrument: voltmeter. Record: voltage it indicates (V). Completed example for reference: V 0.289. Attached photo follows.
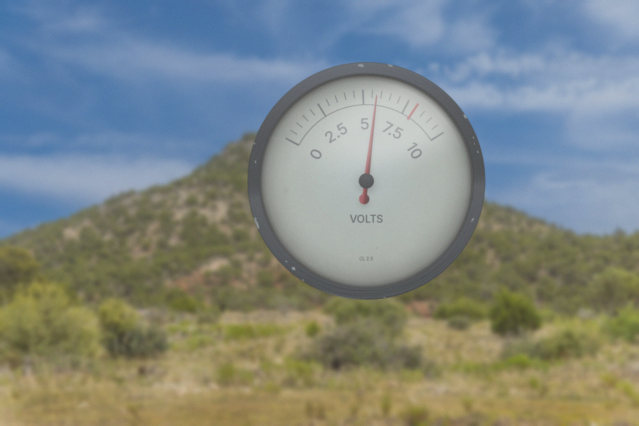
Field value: V 5.75
